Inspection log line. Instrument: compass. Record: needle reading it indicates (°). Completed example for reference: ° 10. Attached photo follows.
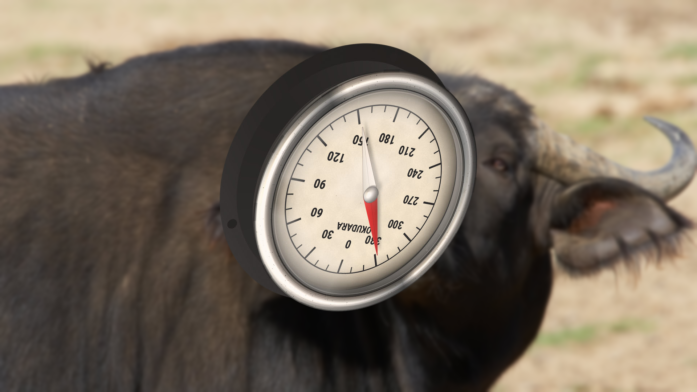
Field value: ° 330
